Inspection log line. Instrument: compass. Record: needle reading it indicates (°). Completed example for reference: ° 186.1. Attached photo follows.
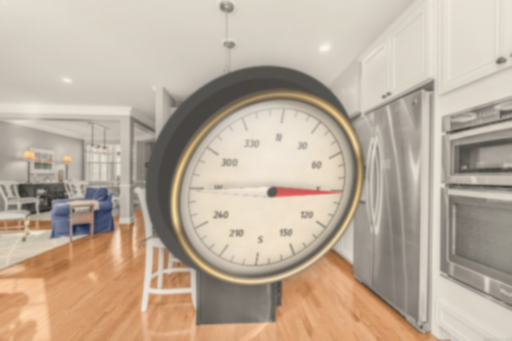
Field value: ° 90
